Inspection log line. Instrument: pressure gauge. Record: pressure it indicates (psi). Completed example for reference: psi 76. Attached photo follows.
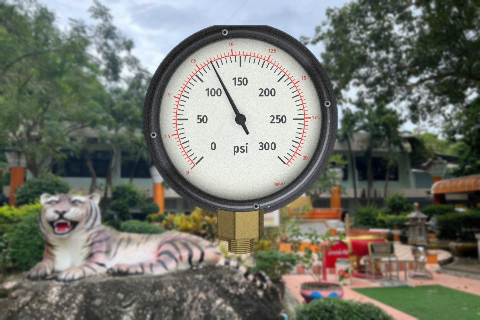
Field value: psi 120
